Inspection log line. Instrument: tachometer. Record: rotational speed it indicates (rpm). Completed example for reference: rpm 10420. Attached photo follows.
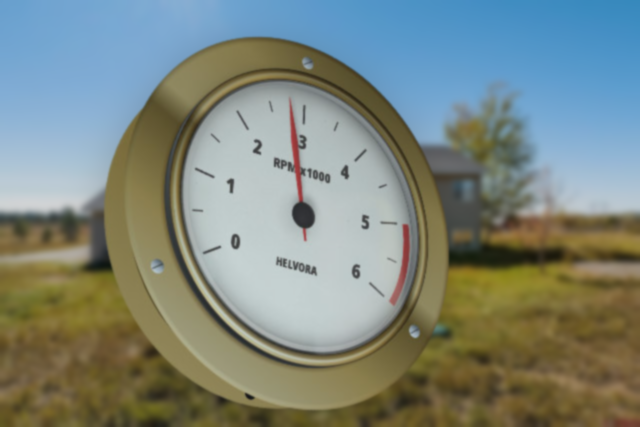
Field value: rpm 2750
